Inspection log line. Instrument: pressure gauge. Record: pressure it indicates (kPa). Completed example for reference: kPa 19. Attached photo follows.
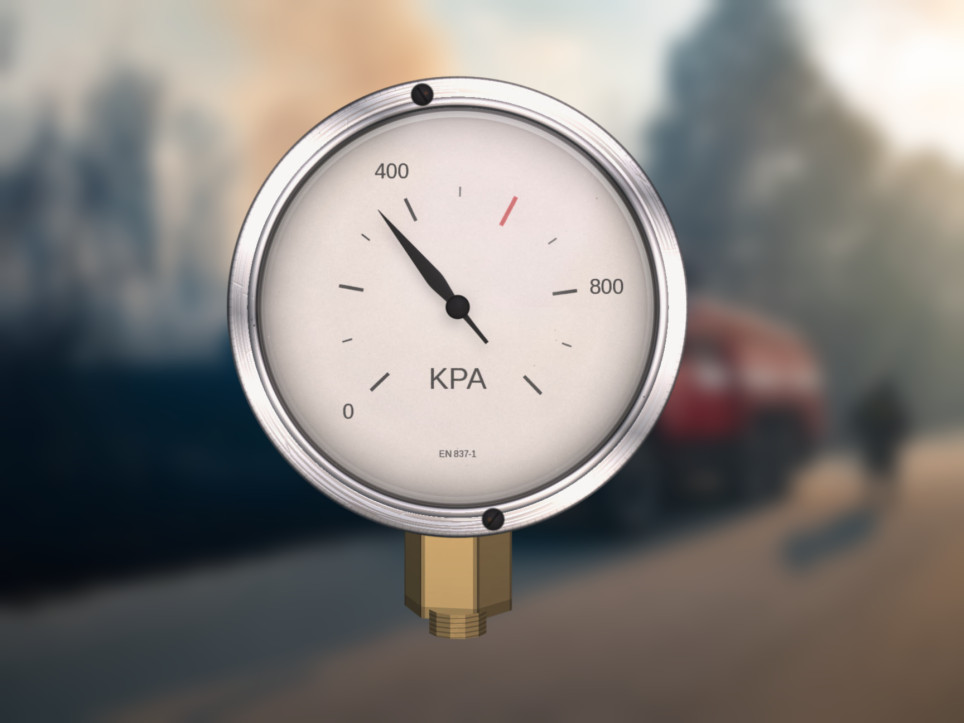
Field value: kPa 350
